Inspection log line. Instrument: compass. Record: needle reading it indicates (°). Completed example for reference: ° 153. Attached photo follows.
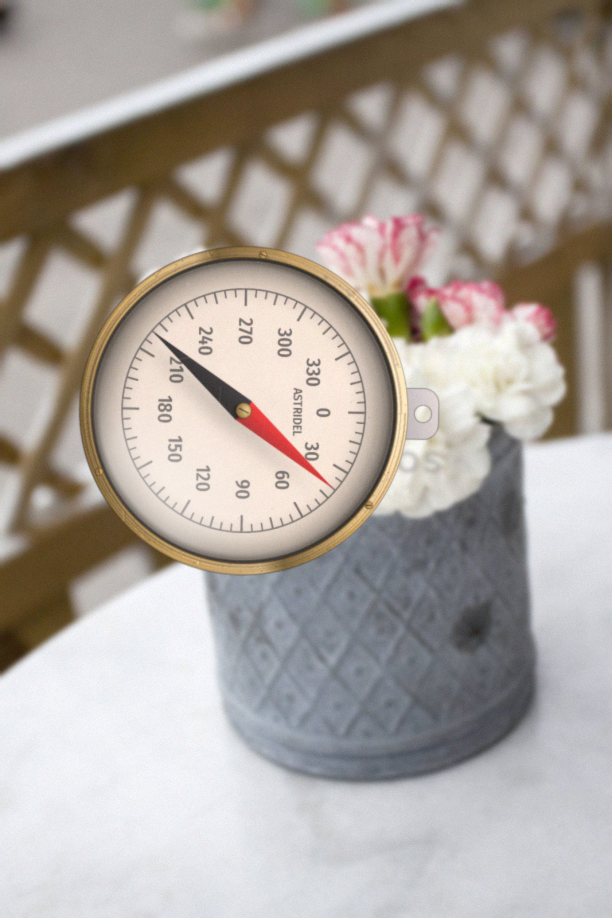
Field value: ° 40
